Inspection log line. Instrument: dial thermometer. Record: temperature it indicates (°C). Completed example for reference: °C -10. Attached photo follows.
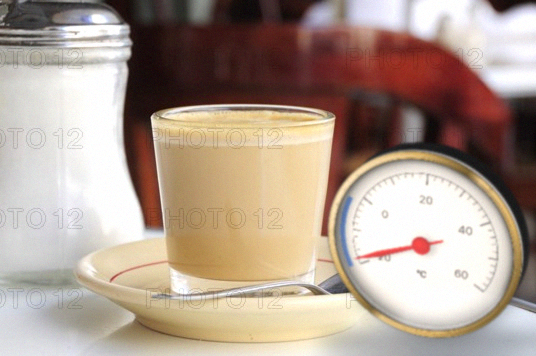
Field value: °C -18
